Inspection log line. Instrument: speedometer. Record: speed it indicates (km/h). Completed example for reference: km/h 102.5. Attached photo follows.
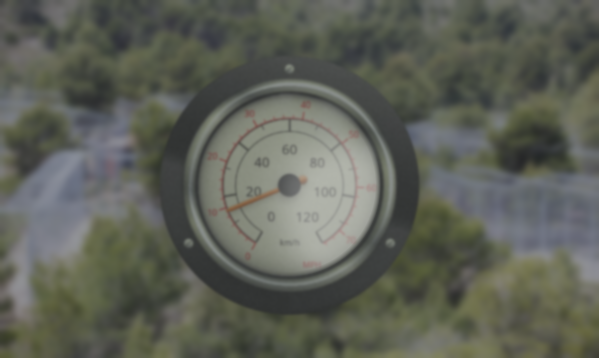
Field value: km/h 15
